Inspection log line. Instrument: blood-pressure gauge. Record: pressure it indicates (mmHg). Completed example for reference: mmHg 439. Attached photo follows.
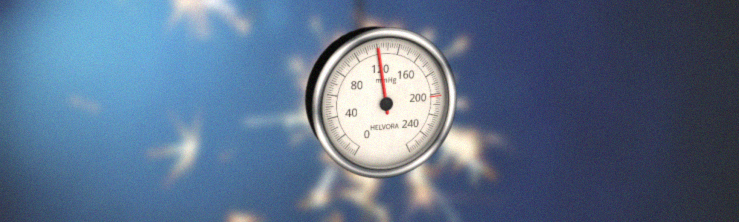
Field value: mmHg 120
